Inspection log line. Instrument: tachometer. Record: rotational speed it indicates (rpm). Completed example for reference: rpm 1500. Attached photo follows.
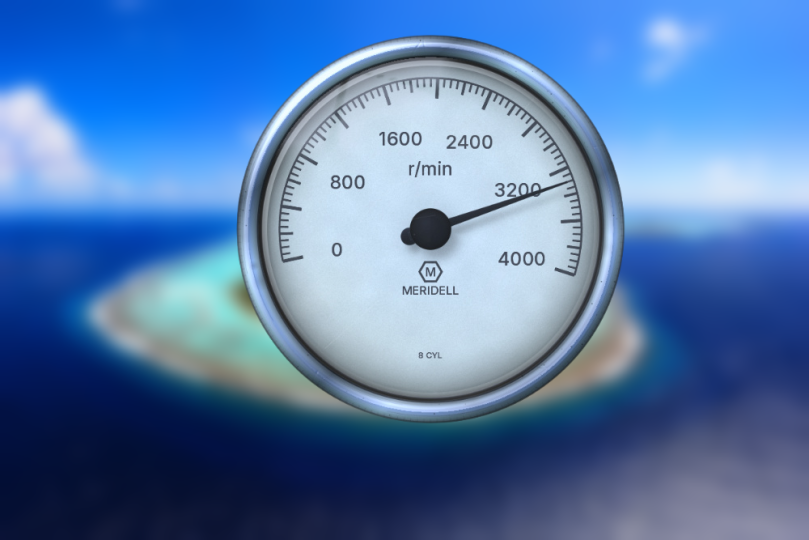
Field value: rpm 3300
